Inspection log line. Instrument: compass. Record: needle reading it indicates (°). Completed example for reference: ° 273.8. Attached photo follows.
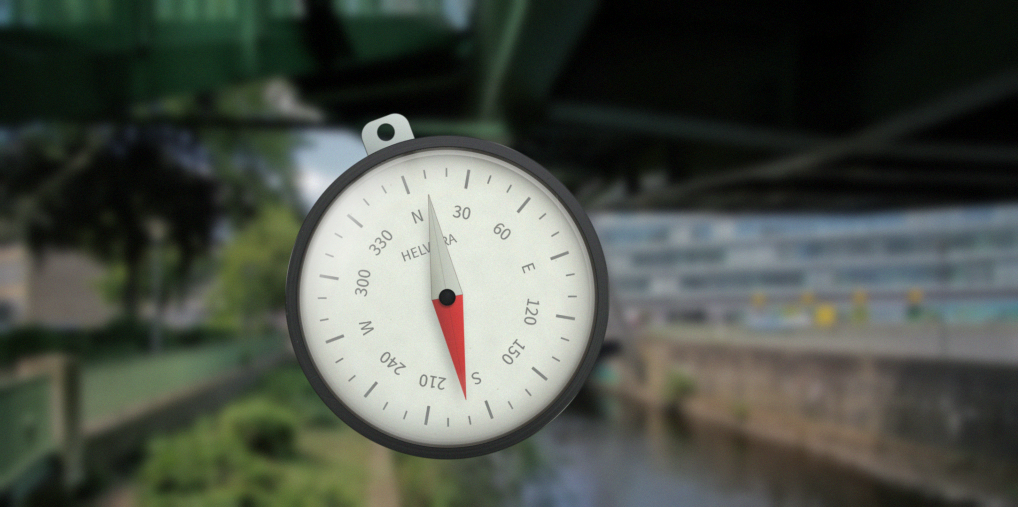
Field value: ° 190
